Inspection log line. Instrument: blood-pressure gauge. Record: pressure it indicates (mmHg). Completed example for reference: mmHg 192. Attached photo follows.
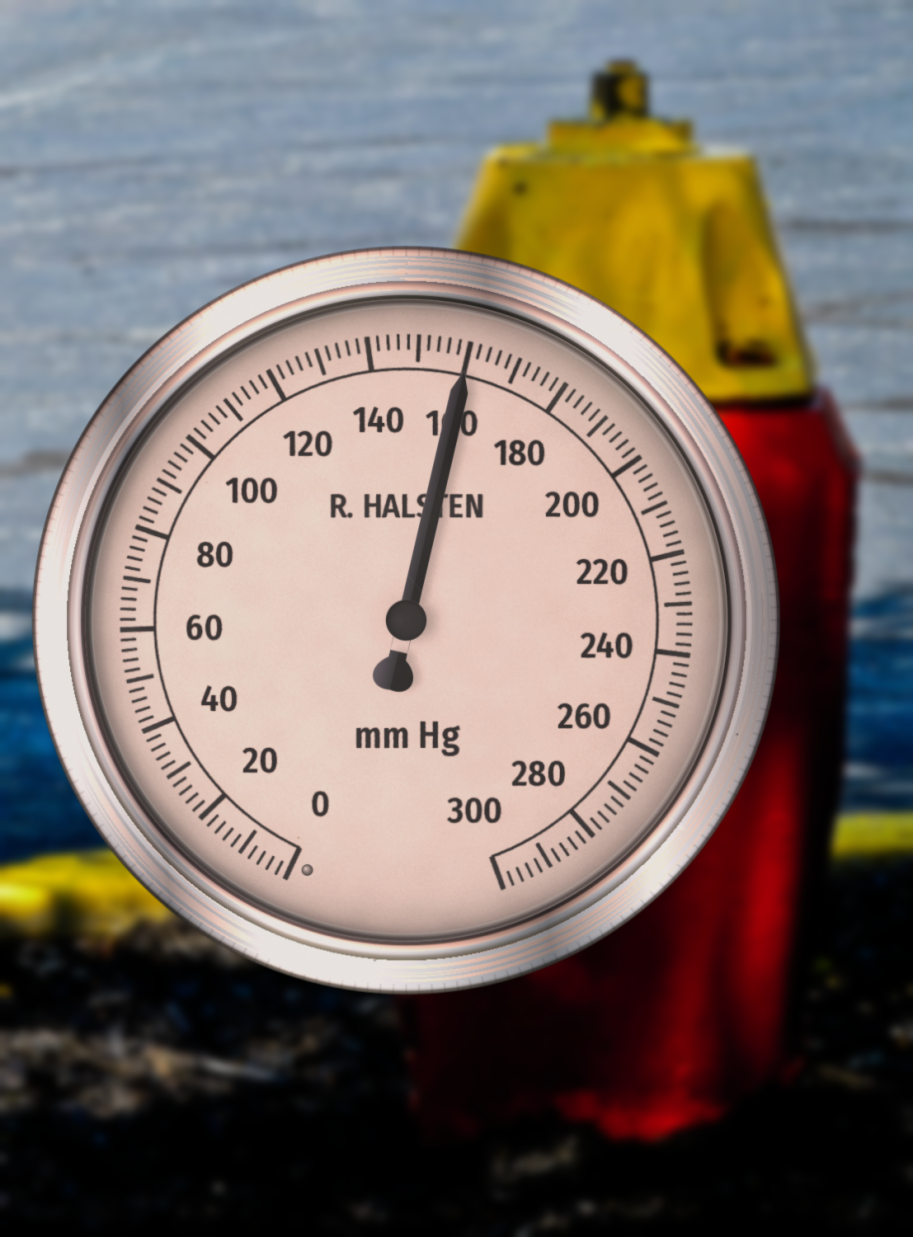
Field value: mmHg 160
